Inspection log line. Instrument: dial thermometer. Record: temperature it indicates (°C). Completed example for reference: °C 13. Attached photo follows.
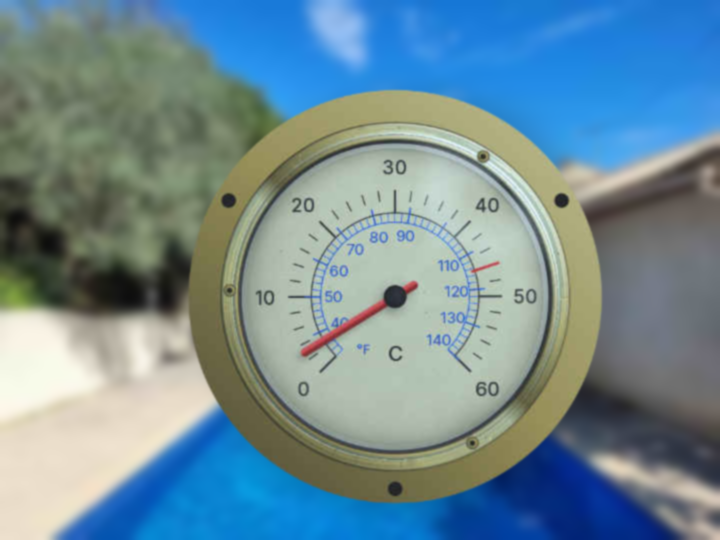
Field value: °C 3
